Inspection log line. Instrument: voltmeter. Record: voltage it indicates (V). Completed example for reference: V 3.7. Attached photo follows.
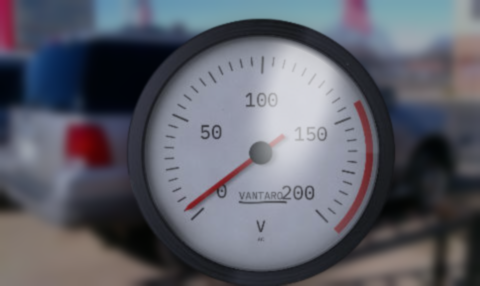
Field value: V 5
